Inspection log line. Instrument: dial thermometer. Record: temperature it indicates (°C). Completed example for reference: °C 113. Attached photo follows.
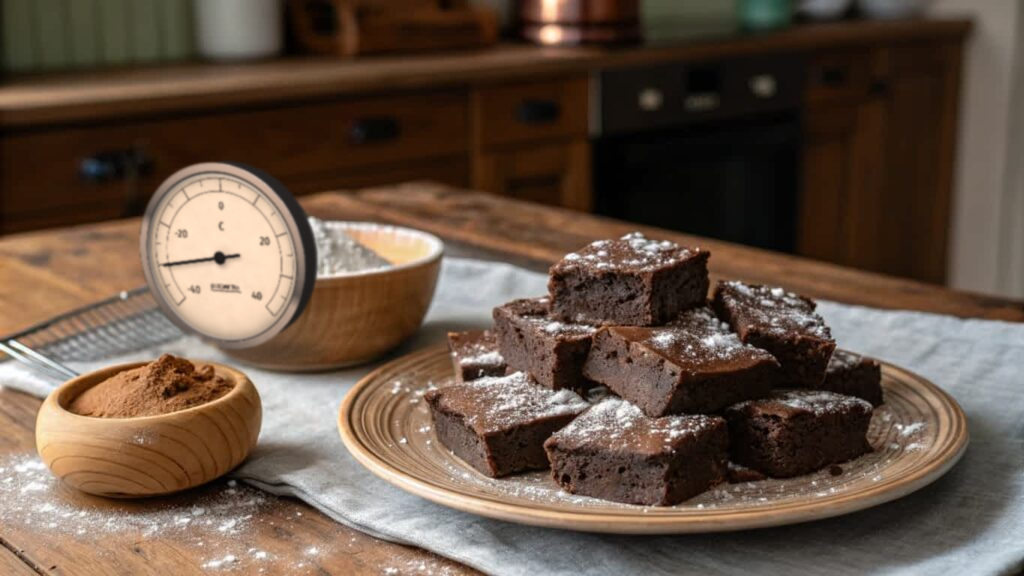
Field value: °C -30
